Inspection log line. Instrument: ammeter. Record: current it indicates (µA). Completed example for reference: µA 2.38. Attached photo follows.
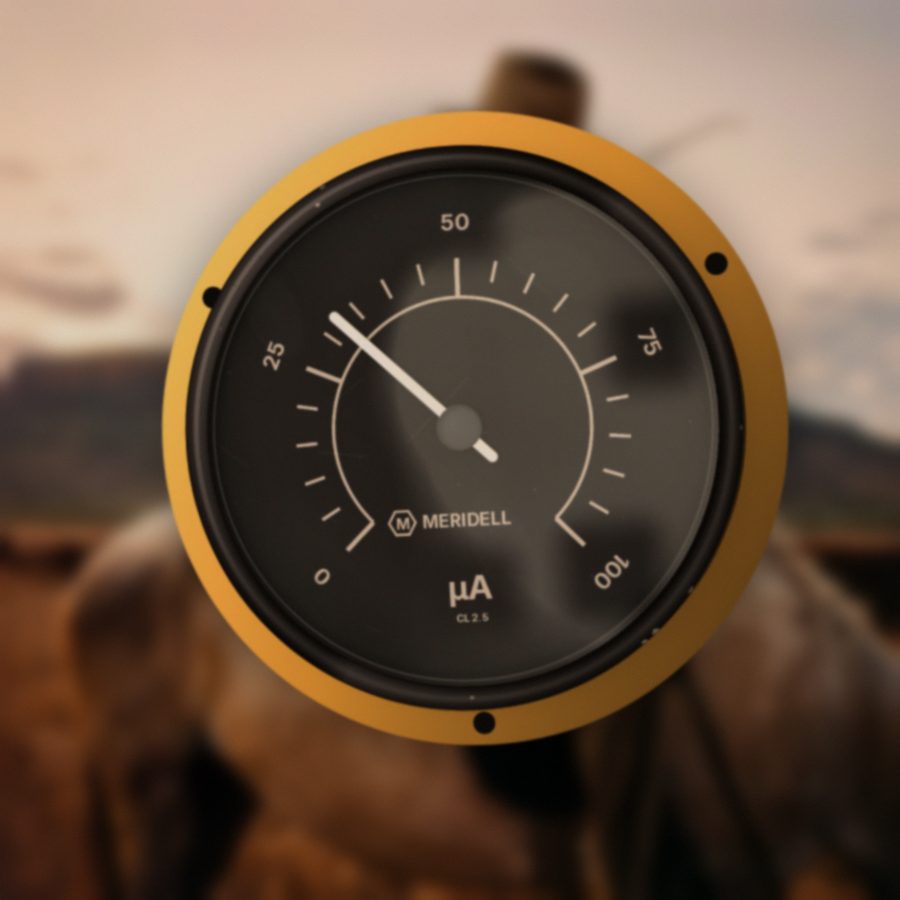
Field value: µA 32.5
